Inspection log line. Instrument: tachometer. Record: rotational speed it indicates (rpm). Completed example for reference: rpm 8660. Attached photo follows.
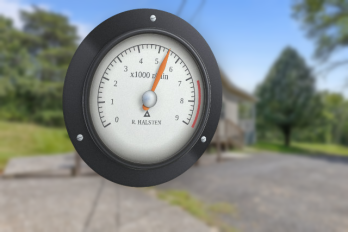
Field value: rpm 5400
